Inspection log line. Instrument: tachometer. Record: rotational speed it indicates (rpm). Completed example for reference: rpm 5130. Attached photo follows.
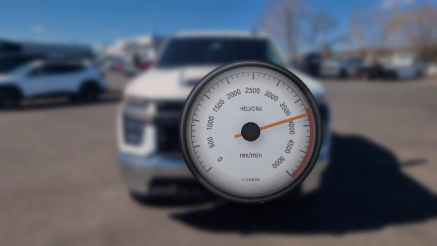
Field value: rpm 3800
